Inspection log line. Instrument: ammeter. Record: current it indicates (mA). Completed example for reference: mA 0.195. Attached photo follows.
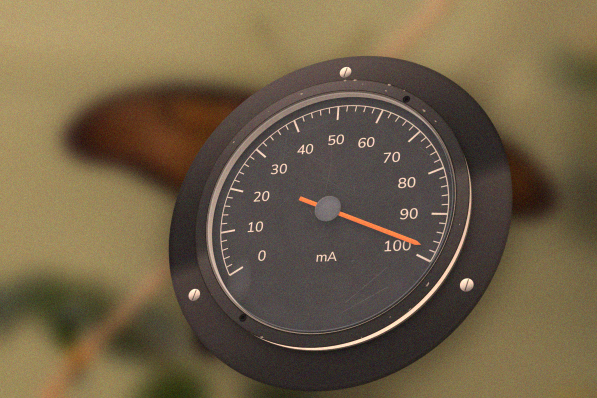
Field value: mA 98
